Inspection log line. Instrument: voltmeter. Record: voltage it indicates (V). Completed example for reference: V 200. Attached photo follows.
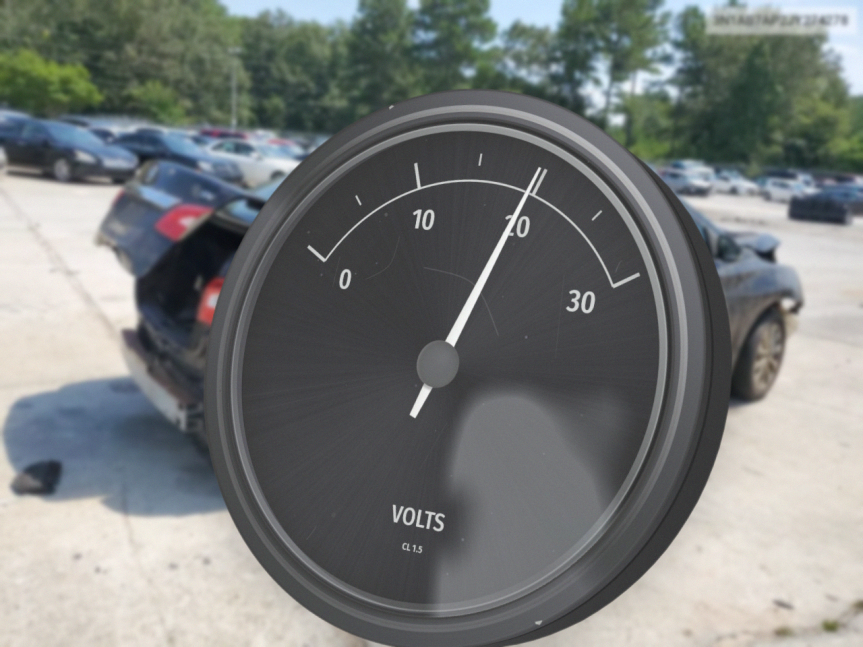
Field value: V 20
